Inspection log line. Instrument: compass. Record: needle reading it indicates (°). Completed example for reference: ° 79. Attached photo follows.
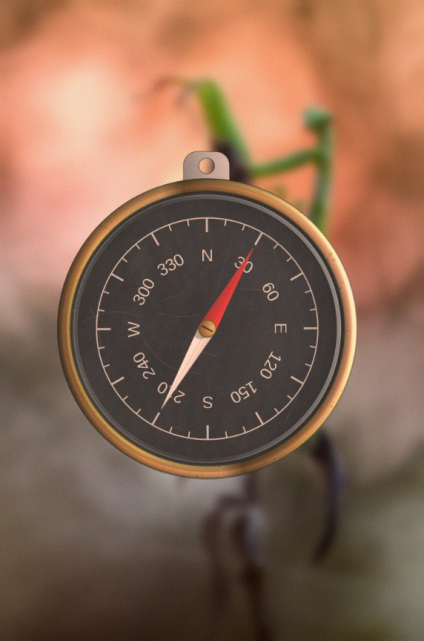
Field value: ° 30
